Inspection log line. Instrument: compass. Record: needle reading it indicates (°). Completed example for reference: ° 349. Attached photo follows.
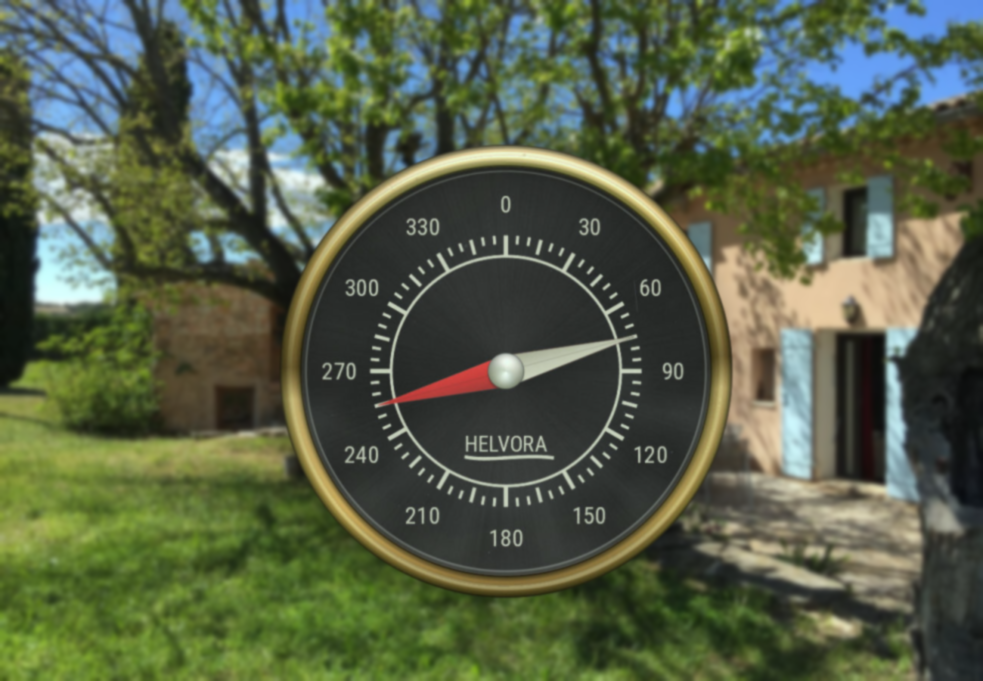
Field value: ° 255
